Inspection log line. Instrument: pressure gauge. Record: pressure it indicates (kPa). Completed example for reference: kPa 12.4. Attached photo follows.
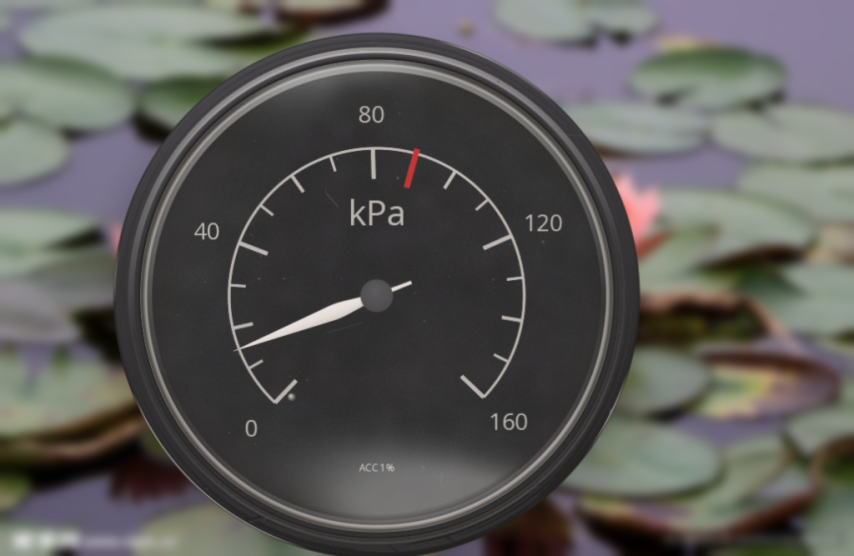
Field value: kPa 15
